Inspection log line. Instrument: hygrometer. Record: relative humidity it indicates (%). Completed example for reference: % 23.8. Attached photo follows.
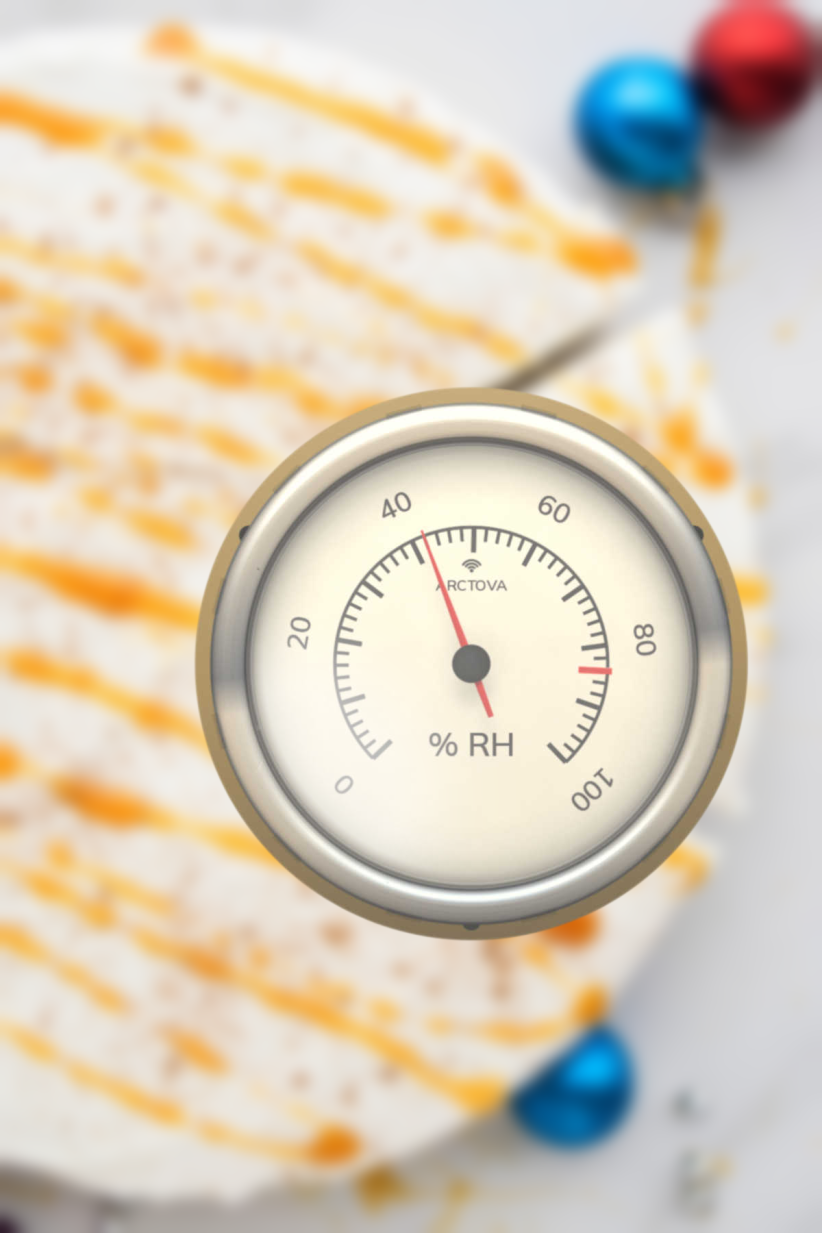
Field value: % 42
